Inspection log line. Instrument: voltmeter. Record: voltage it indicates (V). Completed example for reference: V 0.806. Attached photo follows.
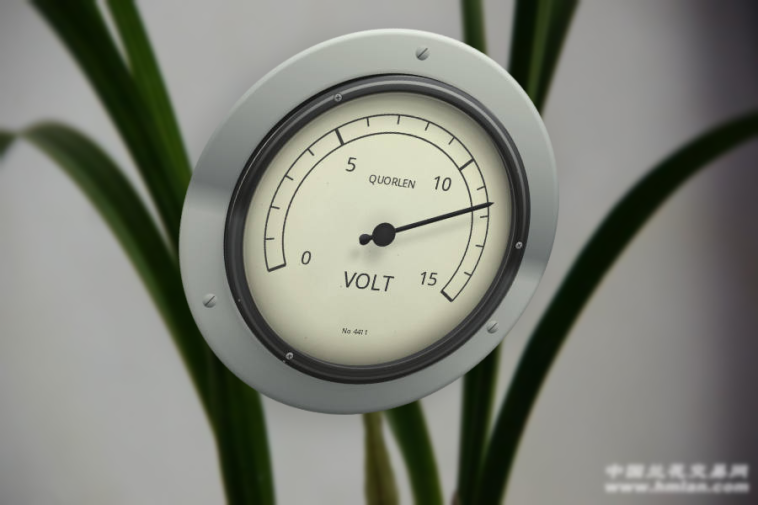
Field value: V 11.5
